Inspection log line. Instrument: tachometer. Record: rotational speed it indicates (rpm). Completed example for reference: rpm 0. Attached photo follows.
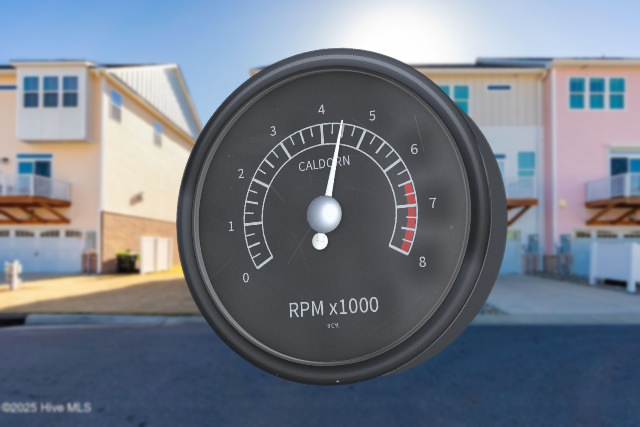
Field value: rpm 4500
